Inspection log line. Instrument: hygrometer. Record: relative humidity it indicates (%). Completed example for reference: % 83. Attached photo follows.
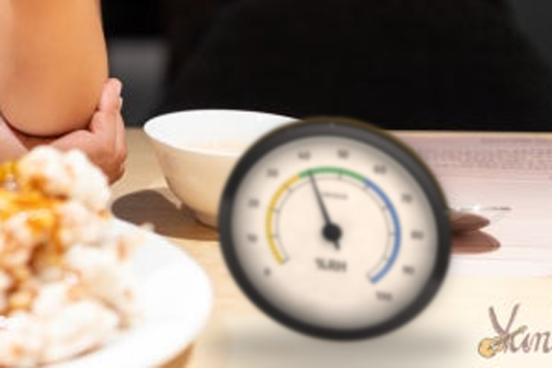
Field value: % 40
